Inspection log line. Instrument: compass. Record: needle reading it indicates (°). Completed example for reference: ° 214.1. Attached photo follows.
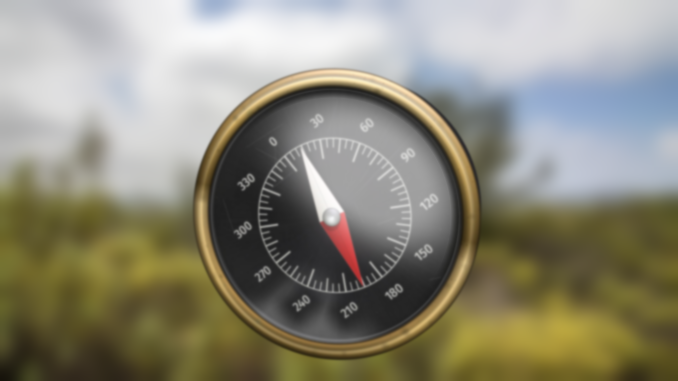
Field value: ° 195
